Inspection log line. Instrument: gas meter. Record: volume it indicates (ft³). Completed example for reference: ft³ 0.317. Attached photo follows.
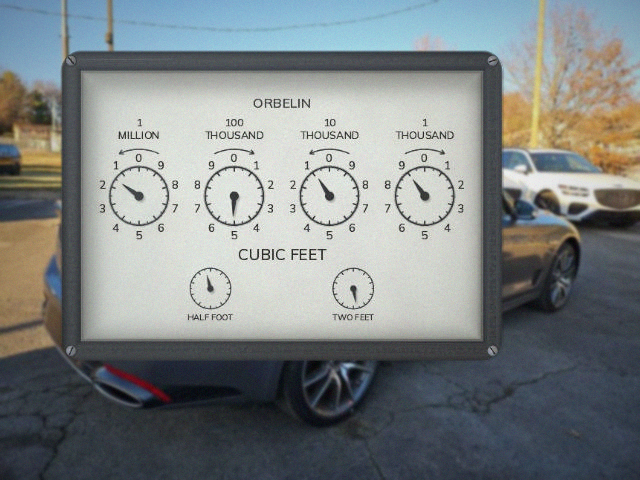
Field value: ft³ 150900
